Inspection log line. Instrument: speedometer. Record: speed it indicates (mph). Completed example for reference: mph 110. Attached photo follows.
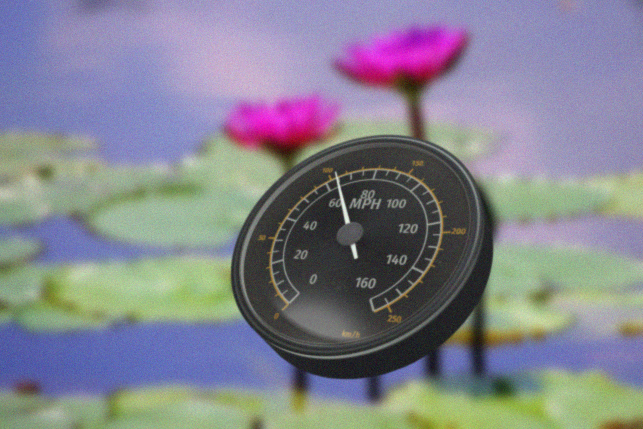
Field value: mph 65
